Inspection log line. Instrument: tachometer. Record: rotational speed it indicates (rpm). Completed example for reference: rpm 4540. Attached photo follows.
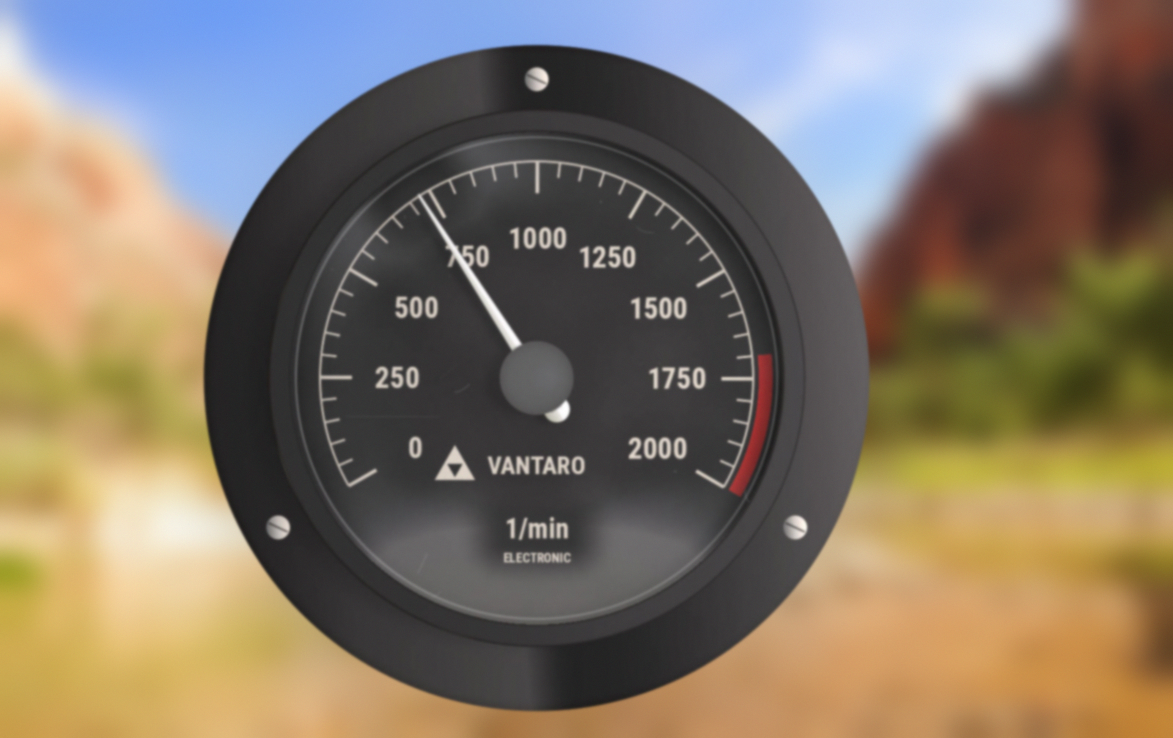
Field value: rpm 725
